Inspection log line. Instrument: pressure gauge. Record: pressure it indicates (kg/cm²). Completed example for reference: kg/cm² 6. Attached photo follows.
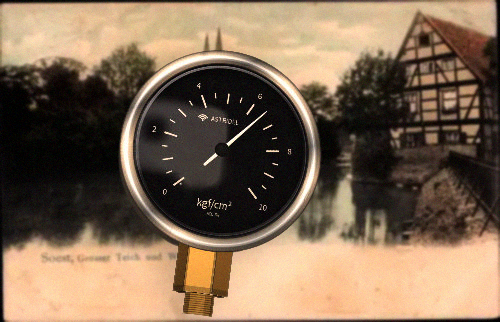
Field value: kg/cm² 6.5
